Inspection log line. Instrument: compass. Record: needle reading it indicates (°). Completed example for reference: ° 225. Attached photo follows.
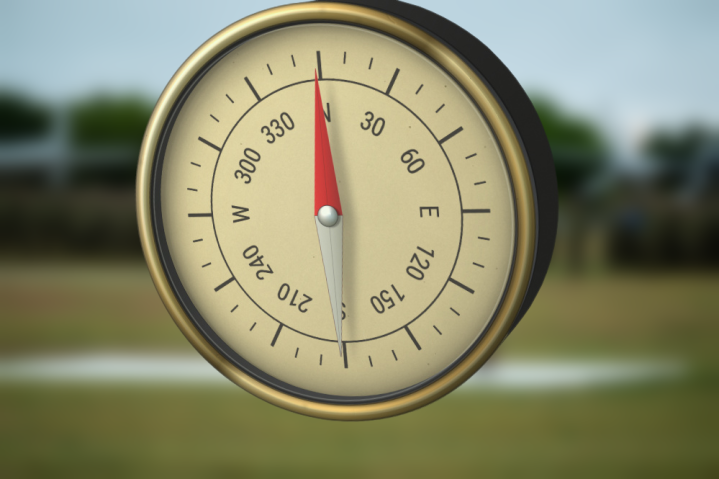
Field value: ° 0
